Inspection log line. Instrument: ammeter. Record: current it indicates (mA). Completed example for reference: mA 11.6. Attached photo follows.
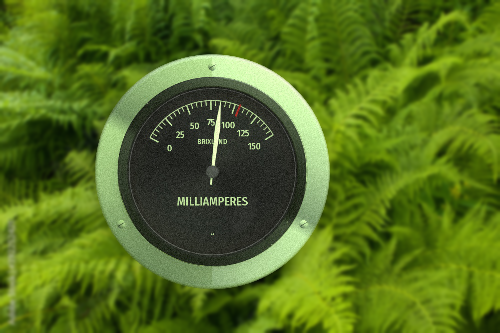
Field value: mA 85
